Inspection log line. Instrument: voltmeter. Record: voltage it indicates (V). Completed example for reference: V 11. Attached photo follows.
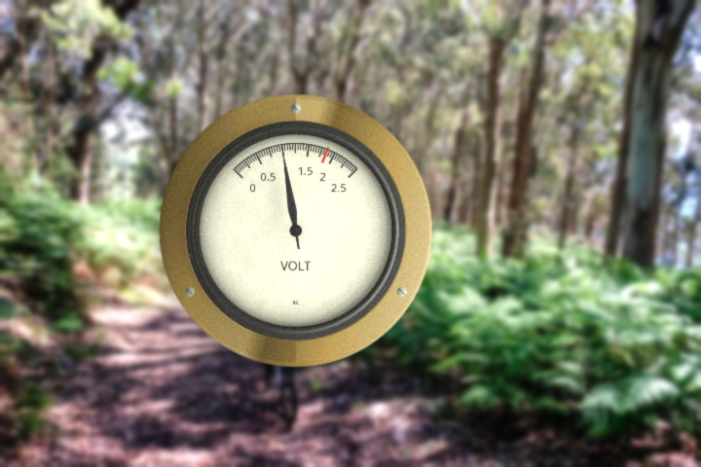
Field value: V 1
